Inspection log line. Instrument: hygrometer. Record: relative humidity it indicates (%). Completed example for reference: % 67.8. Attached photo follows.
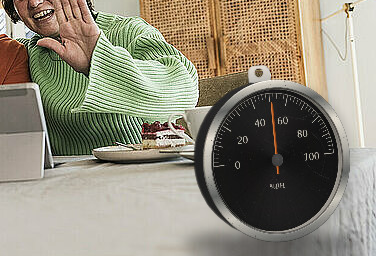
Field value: % 50
